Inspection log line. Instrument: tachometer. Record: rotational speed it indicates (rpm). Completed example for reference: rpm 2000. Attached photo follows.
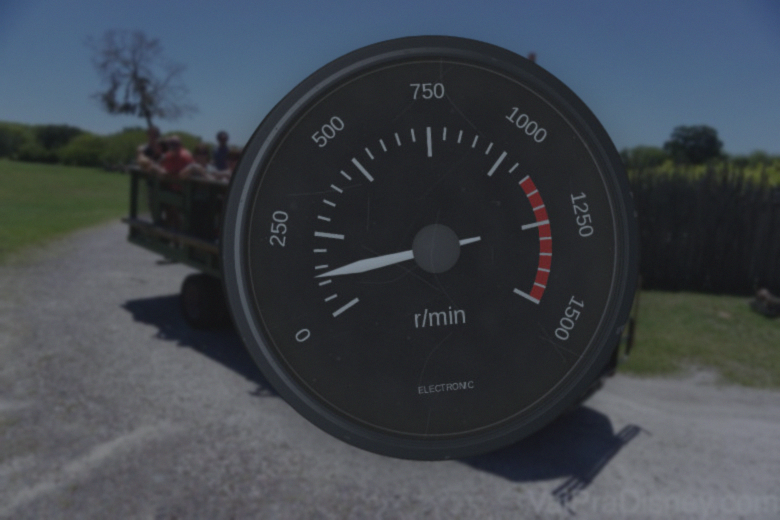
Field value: rpm 125
